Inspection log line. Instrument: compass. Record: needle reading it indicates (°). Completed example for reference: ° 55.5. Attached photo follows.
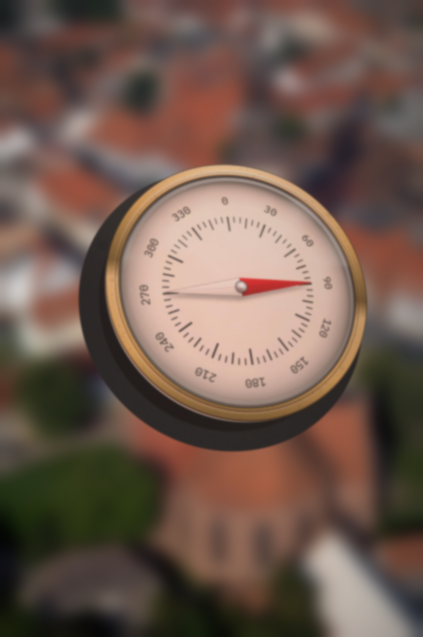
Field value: ° 90
